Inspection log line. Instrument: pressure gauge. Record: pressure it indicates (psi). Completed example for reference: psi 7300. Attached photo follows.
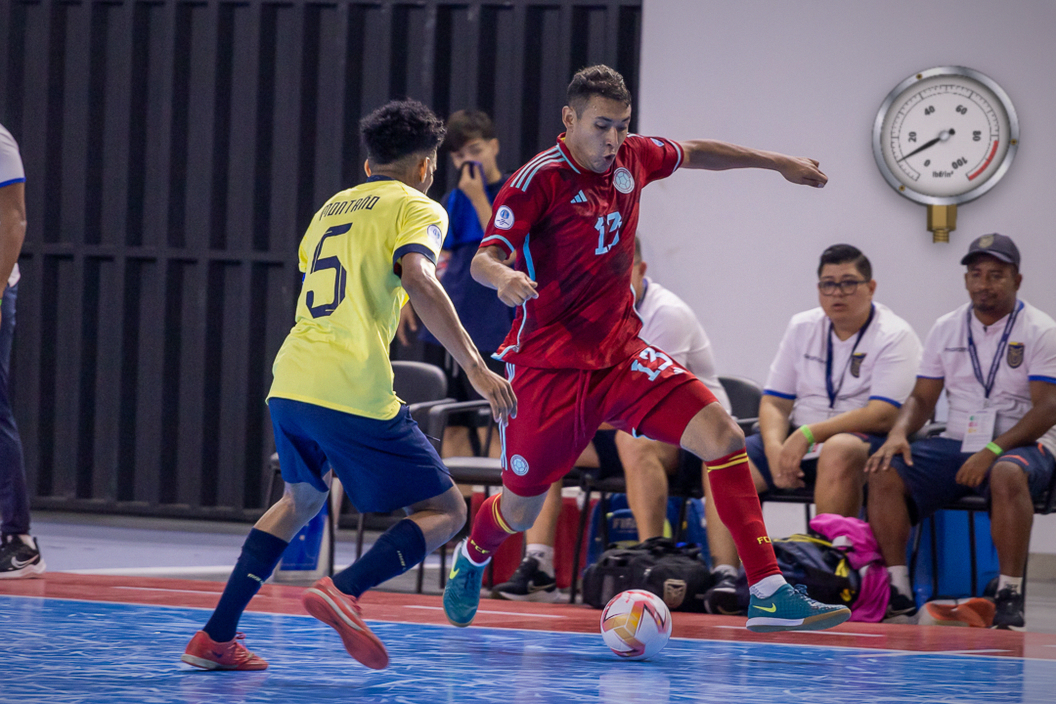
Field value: psi 10
